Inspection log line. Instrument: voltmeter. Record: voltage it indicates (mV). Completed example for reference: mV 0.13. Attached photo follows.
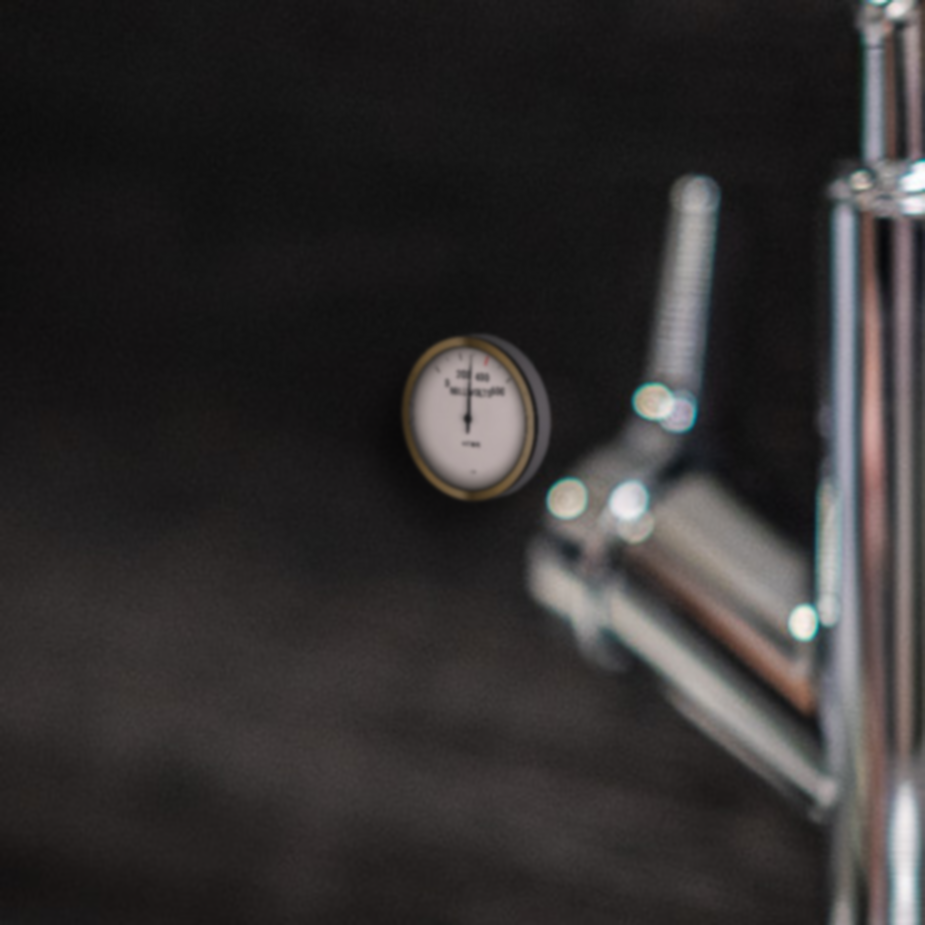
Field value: mV 300
